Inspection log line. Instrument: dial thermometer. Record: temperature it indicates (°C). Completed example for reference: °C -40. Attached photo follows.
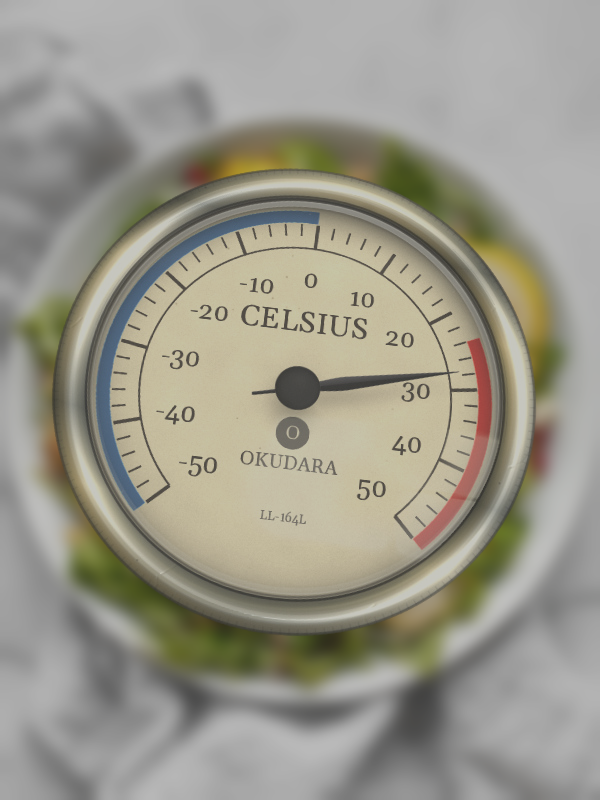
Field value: °C 28
